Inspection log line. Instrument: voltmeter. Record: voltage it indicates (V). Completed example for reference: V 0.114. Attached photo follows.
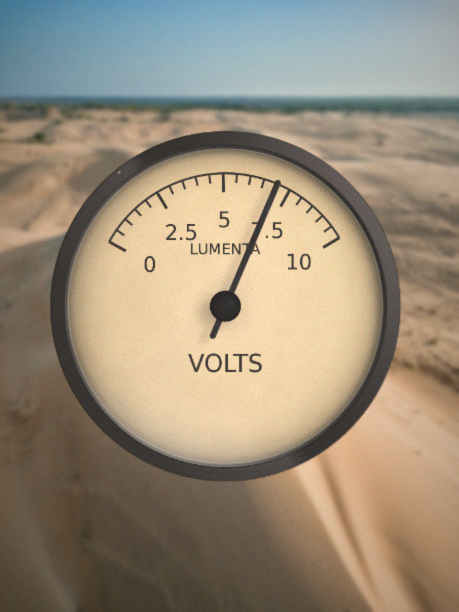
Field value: V 7
